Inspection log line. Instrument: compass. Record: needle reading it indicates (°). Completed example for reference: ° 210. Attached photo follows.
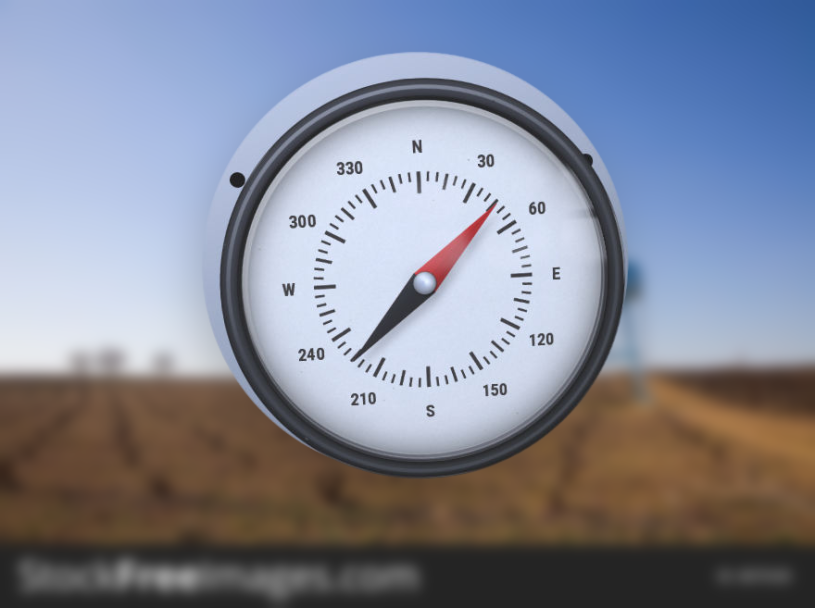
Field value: ° 45
